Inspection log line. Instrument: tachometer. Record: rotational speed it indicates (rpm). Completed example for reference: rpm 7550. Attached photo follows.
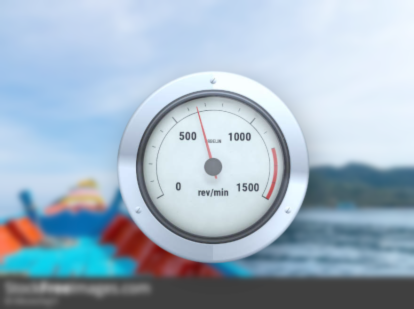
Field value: rpm 650
